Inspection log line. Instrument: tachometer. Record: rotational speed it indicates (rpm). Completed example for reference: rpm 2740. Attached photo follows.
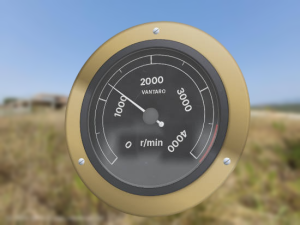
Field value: rpm 1250
